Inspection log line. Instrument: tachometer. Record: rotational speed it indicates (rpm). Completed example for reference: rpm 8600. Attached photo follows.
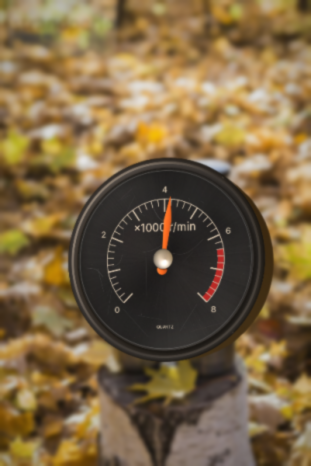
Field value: rpm 4200
